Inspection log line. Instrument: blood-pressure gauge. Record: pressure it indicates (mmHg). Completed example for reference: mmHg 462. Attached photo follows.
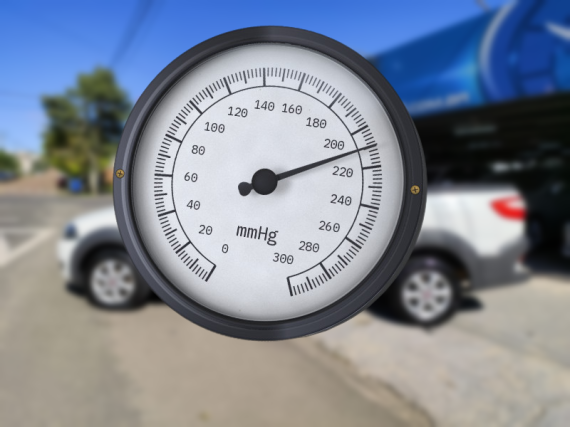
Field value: mmHg 210
